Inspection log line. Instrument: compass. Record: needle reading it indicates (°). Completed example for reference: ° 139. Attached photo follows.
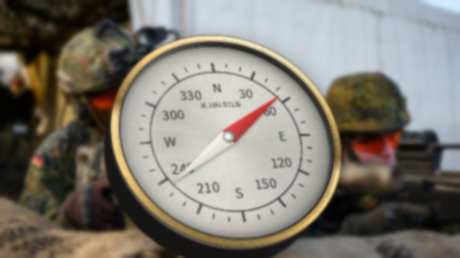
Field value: ° 55
